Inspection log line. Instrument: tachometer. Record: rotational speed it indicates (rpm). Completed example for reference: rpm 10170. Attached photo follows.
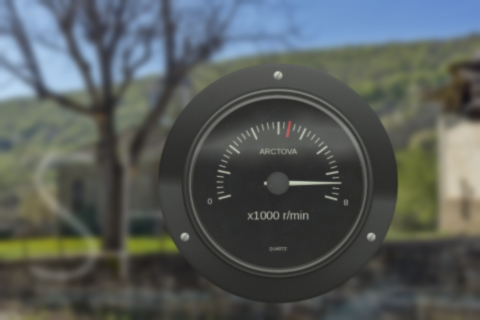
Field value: rpm 7400
